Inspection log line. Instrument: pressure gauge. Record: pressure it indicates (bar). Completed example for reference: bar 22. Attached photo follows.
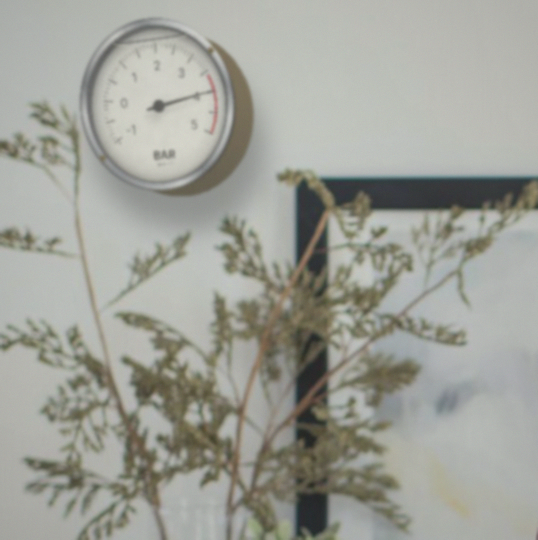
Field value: bar 4
